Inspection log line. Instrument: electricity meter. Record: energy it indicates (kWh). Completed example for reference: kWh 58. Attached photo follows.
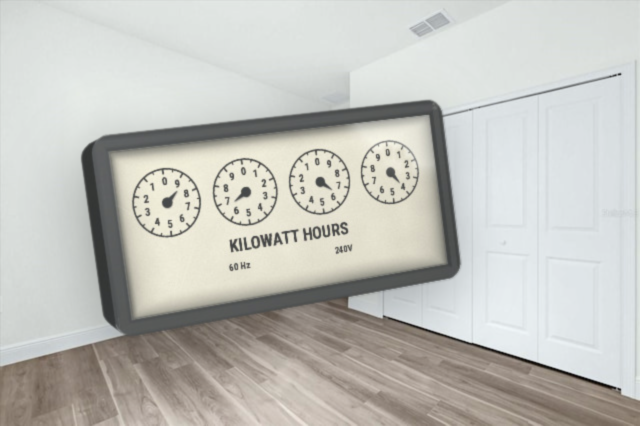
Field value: kWh 8664
